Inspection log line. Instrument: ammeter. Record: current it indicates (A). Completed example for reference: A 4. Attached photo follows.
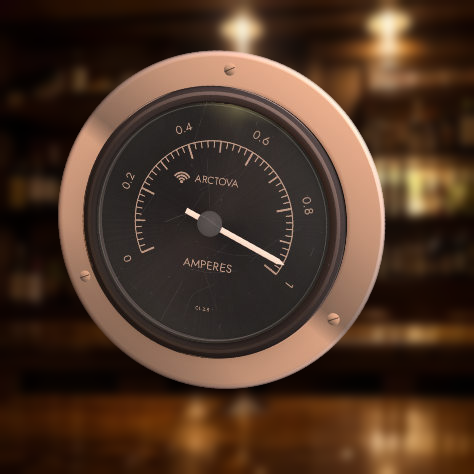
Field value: A 0.96
